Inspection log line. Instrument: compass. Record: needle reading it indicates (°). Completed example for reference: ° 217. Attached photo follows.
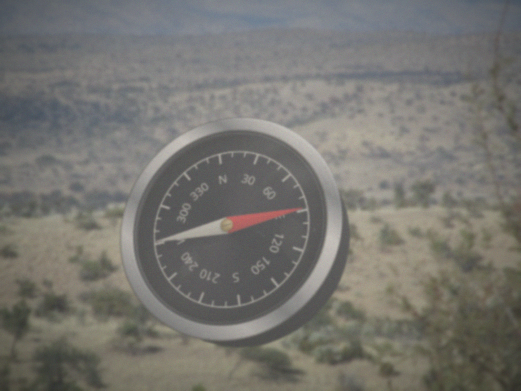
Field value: ° 90
